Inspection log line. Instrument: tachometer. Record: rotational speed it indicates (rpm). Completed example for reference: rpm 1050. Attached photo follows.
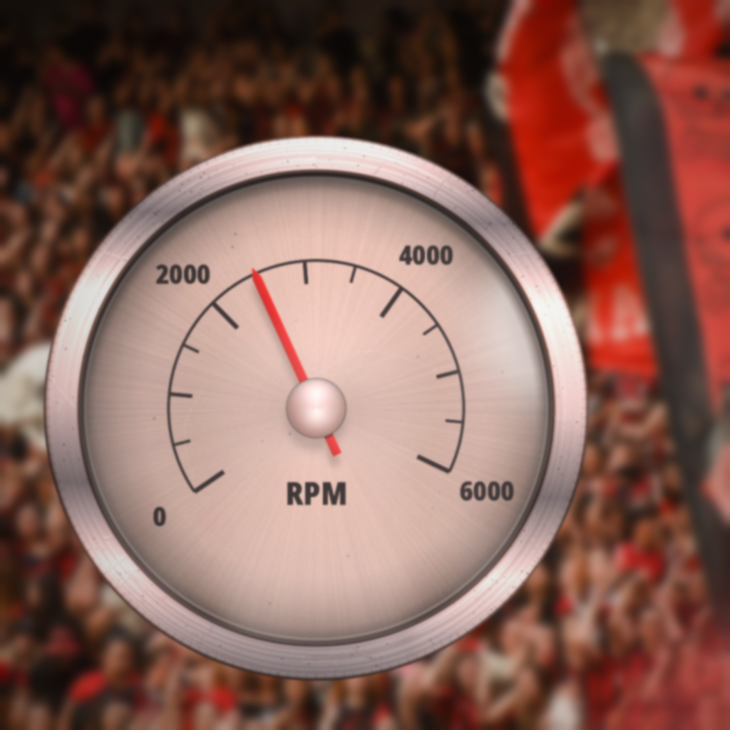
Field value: rpm 2500
